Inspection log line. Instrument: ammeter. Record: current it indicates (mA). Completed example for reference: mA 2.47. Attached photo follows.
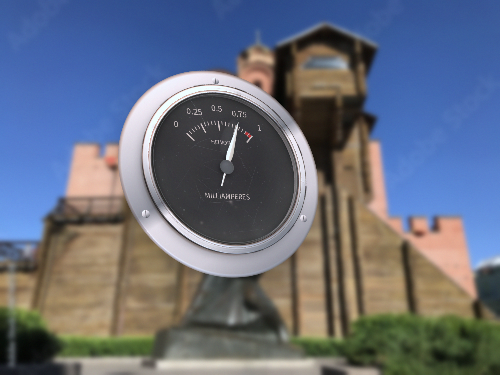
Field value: mA 0.75
